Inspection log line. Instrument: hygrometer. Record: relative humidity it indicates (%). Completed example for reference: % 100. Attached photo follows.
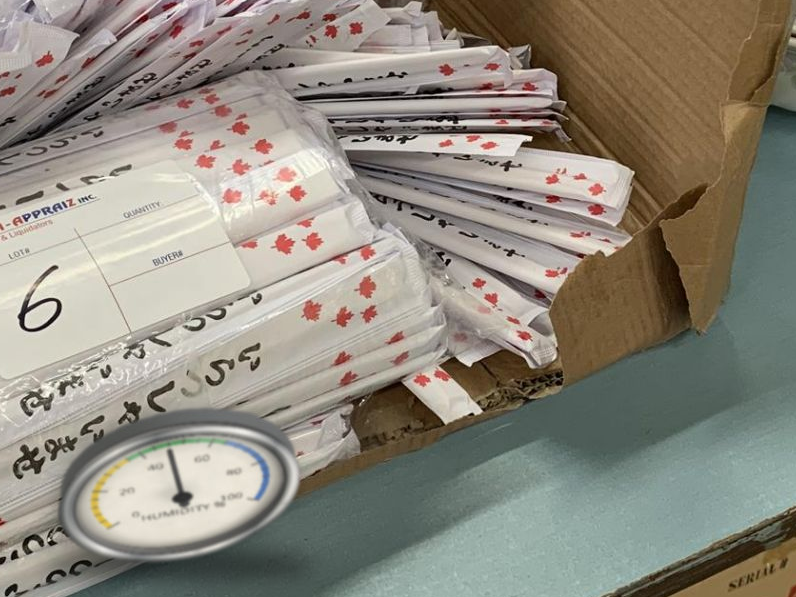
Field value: % 48
